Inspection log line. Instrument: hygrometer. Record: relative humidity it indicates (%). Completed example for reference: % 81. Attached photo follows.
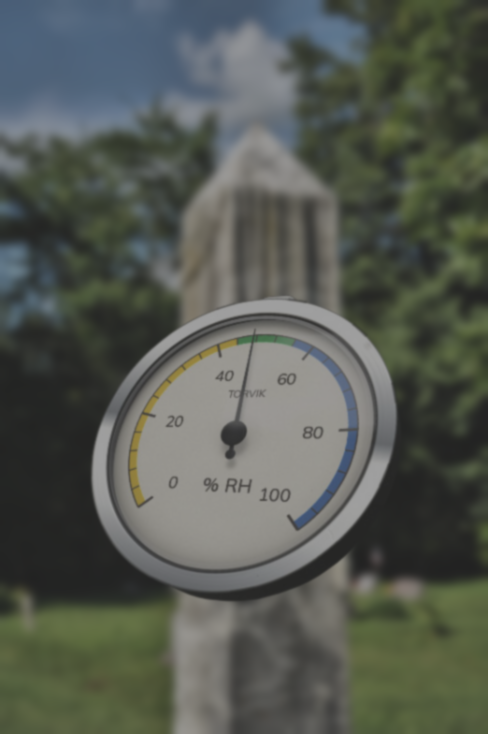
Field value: % 48
